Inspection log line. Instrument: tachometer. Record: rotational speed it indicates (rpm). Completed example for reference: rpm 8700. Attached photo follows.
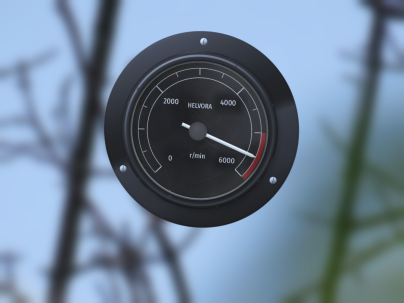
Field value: rpm 5500
